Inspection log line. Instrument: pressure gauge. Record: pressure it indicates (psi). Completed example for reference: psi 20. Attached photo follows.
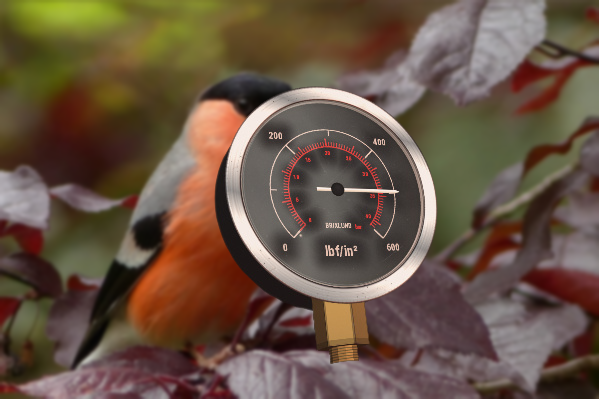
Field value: psi 500
